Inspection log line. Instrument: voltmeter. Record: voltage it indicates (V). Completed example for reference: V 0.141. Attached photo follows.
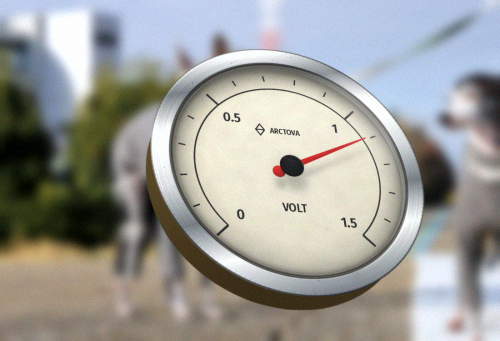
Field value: V 1.1
